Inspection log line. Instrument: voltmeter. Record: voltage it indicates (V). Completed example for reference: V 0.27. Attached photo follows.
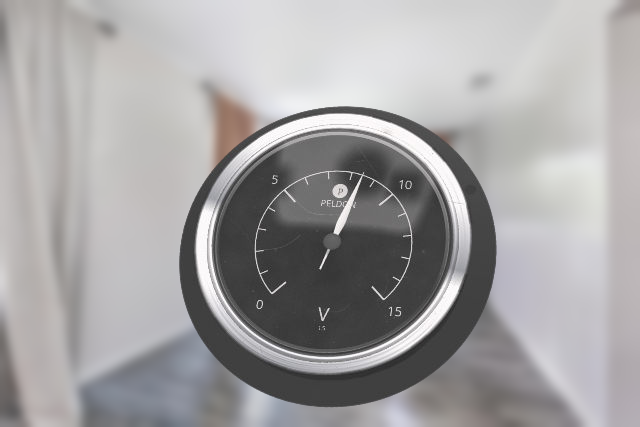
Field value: V 8.5
